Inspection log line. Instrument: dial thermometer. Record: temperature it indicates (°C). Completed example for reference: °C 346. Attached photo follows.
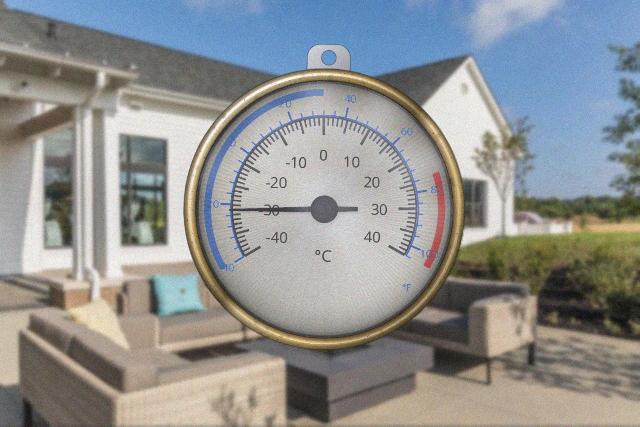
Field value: °C -30
